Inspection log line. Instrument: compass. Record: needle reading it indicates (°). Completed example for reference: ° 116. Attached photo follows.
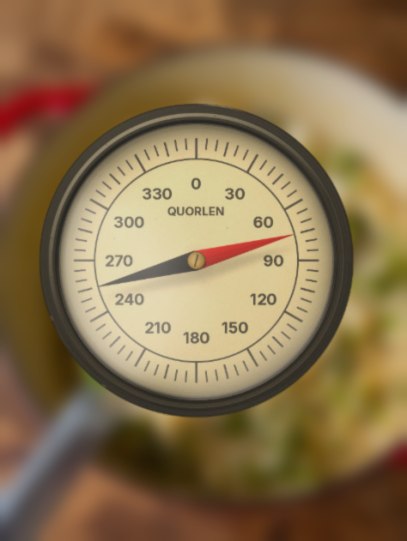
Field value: ° 75
